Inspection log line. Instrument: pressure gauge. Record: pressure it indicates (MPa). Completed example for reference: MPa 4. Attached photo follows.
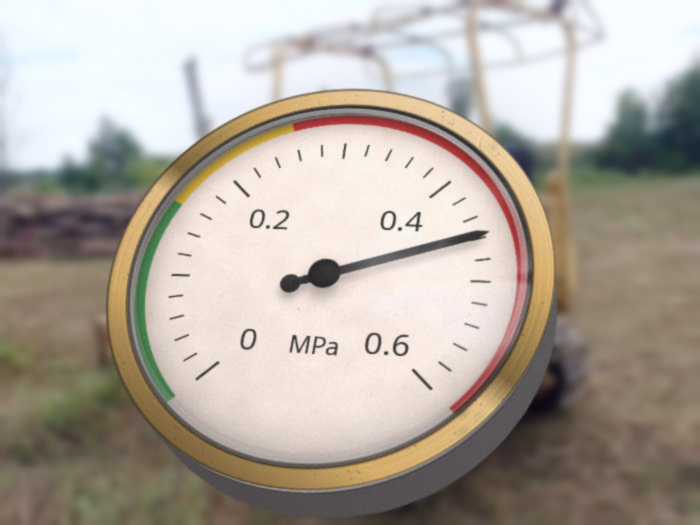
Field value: MPa 0.46
